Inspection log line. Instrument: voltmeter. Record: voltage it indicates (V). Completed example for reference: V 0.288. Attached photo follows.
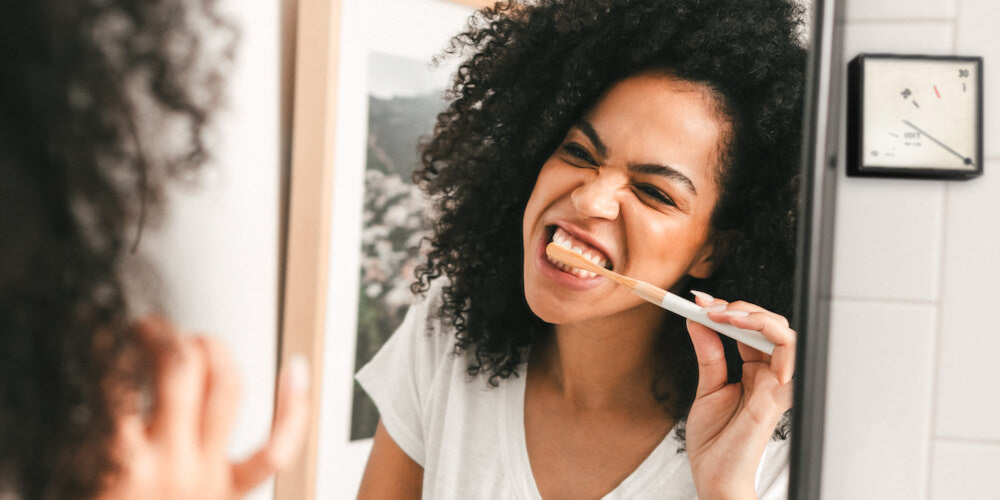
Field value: V 15
